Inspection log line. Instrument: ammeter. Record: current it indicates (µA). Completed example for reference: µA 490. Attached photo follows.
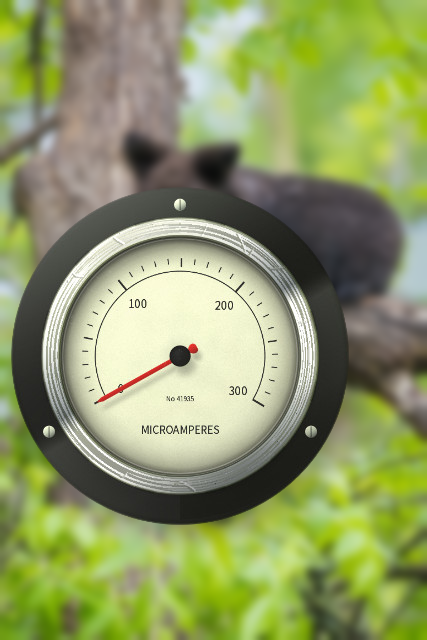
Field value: µA 0
